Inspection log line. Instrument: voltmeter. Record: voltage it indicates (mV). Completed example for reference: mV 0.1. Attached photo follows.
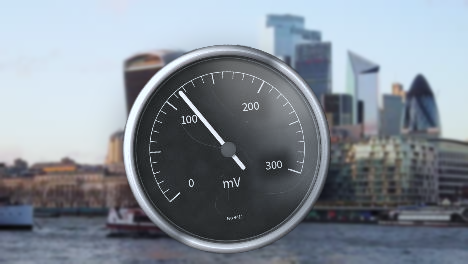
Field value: mV 115
